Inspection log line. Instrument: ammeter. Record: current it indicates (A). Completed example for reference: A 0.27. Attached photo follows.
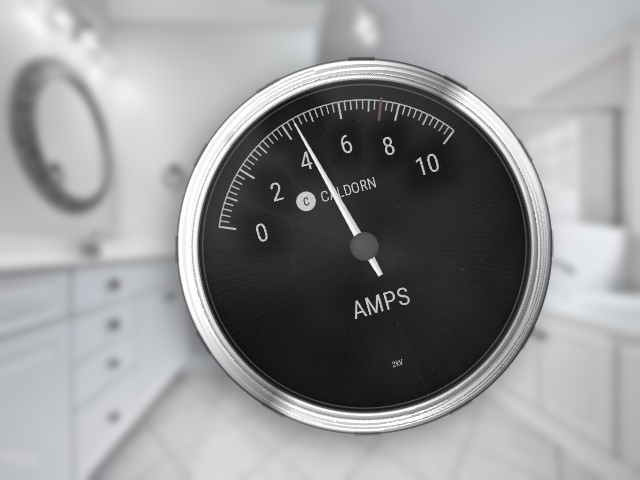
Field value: A 4.4
